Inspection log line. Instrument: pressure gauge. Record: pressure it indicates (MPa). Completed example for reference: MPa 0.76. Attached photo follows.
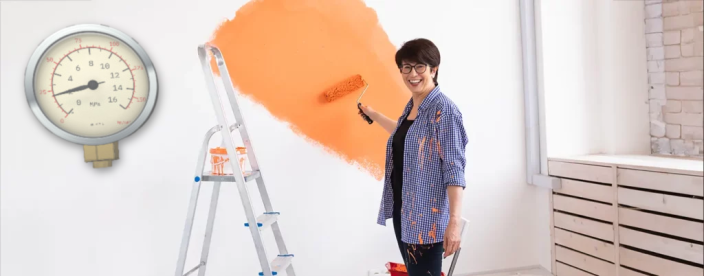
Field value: MPa 2
